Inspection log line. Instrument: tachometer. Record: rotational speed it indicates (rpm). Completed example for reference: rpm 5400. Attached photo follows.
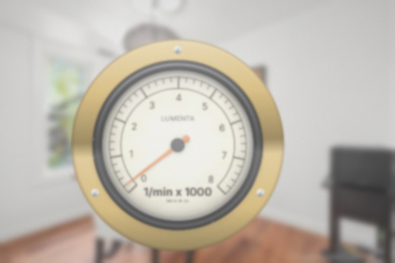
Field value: rpm 200
